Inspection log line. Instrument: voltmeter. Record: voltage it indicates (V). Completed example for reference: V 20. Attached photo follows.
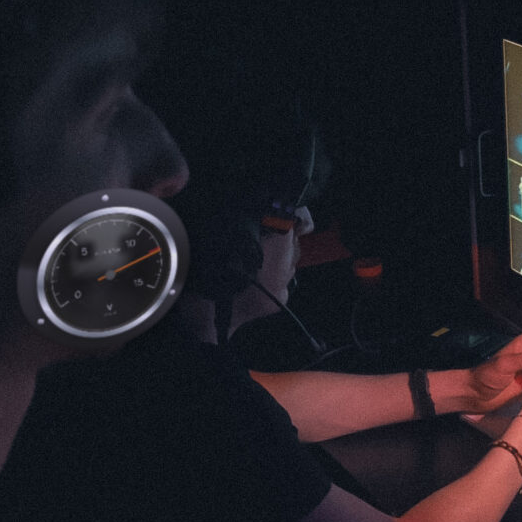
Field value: V 12
